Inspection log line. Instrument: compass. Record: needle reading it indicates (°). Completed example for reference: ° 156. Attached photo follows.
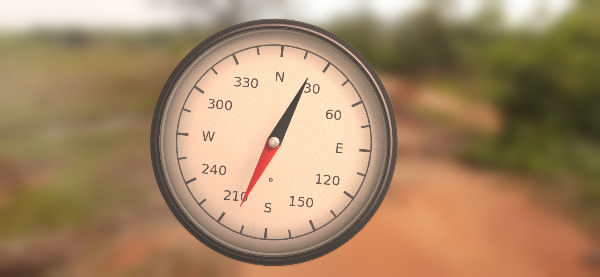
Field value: ° 202.5
